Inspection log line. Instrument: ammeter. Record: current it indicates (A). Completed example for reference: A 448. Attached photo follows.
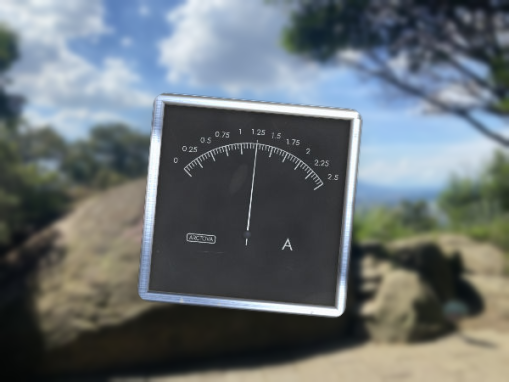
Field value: A 1.25
